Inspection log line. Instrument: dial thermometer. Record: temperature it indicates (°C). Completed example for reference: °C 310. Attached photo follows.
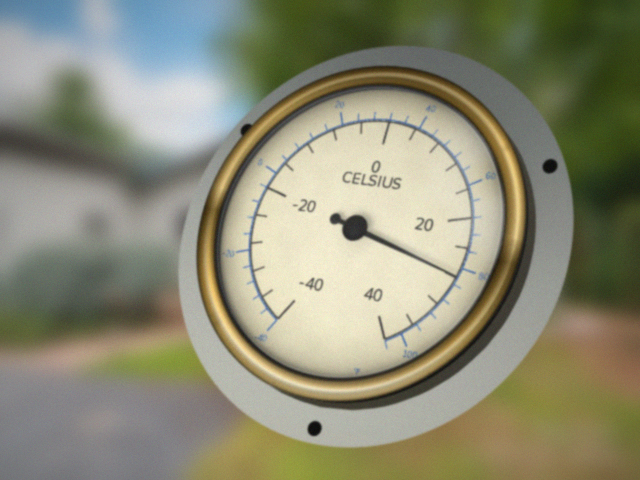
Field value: °C 28
